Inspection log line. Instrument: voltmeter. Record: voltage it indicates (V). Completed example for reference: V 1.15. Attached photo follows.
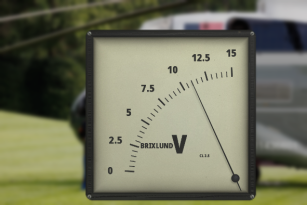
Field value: V 11
